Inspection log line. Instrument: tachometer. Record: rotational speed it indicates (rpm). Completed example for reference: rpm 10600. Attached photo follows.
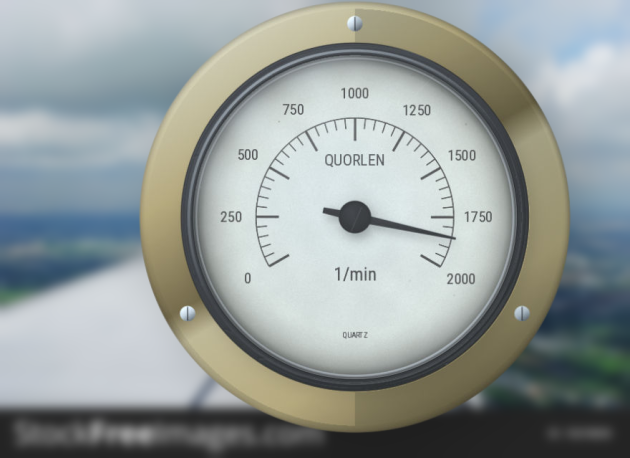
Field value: rpm 1850
